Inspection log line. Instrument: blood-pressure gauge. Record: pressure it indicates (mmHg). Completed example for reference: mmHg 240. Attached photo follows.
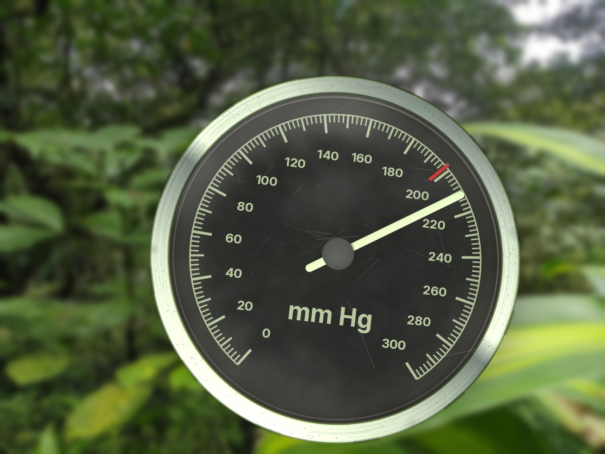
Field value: mmHg 212
